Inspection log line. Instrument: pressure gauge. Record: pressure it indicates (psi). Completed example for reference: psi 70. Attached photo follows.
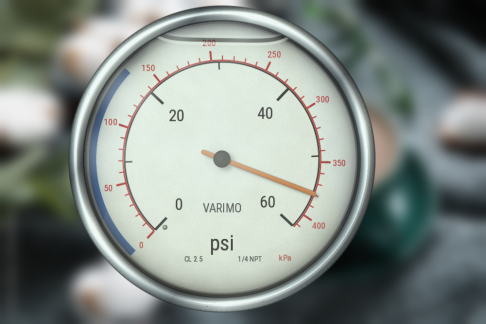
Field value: psi 55
